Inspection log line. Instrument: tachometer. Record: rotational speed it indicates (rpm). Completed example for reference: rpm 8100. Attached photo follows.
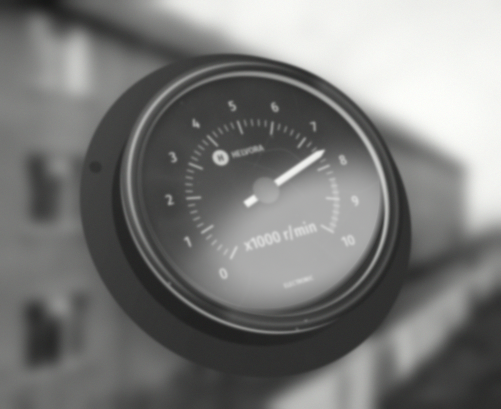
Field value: rpm 7600
